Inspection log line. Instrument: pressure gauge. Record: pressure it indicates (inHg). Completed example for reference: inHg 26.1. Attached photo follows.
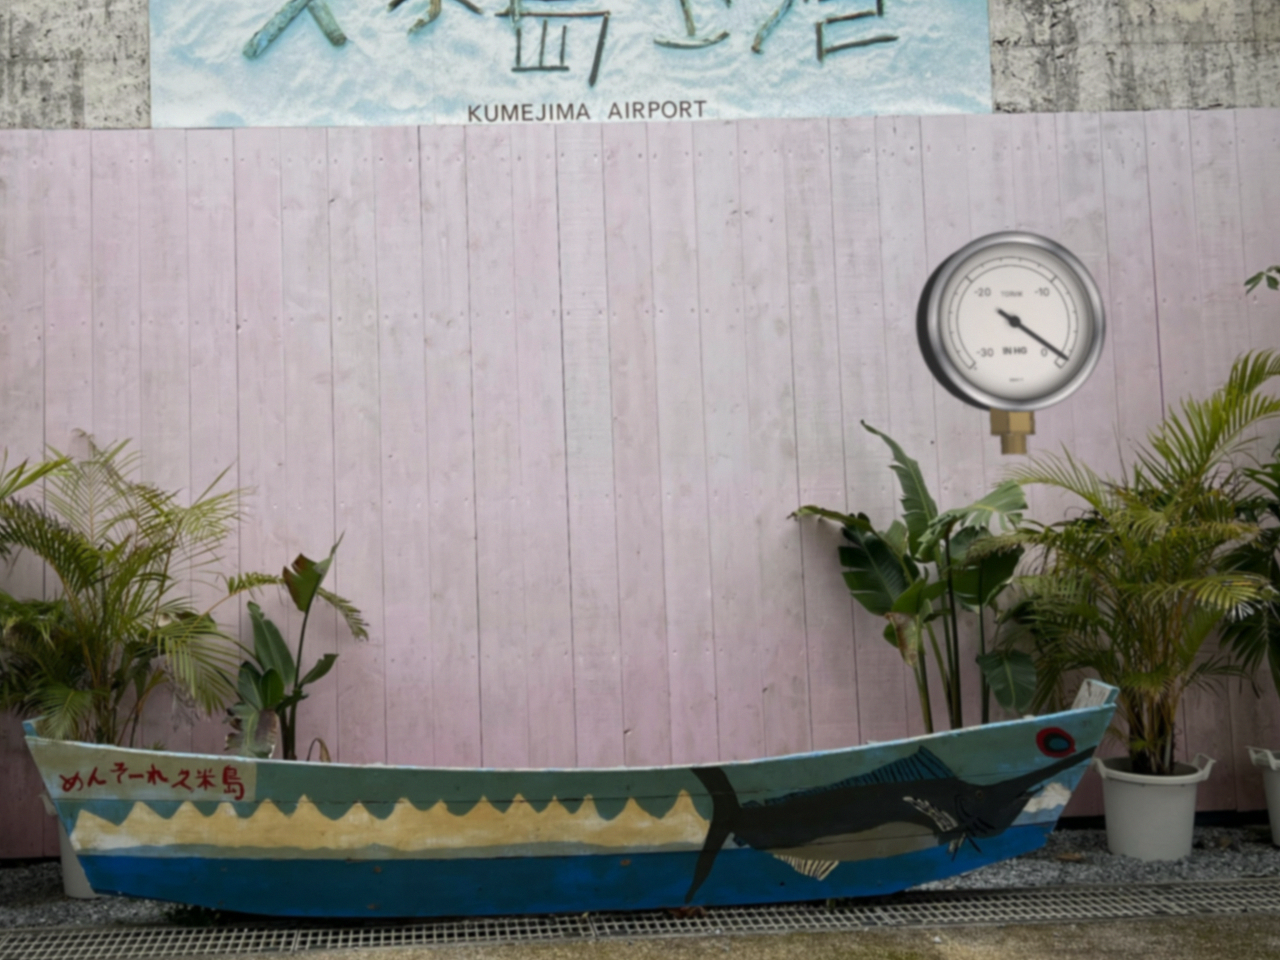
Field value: inHg -1
